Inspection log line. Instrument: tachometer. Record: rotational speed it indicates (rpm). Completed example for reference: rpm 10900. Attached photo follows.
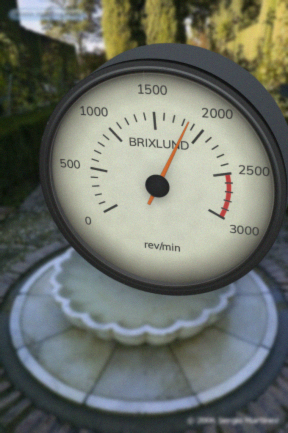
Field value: rpm 1850
